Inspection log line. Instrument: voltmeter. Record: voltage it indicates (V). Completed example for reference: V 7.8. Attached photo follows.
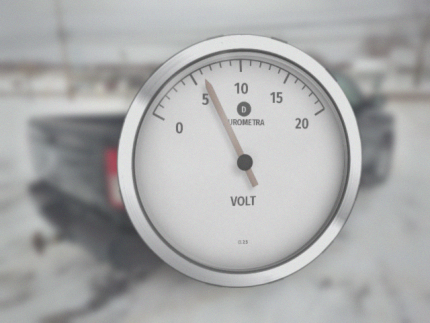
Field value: V 6
